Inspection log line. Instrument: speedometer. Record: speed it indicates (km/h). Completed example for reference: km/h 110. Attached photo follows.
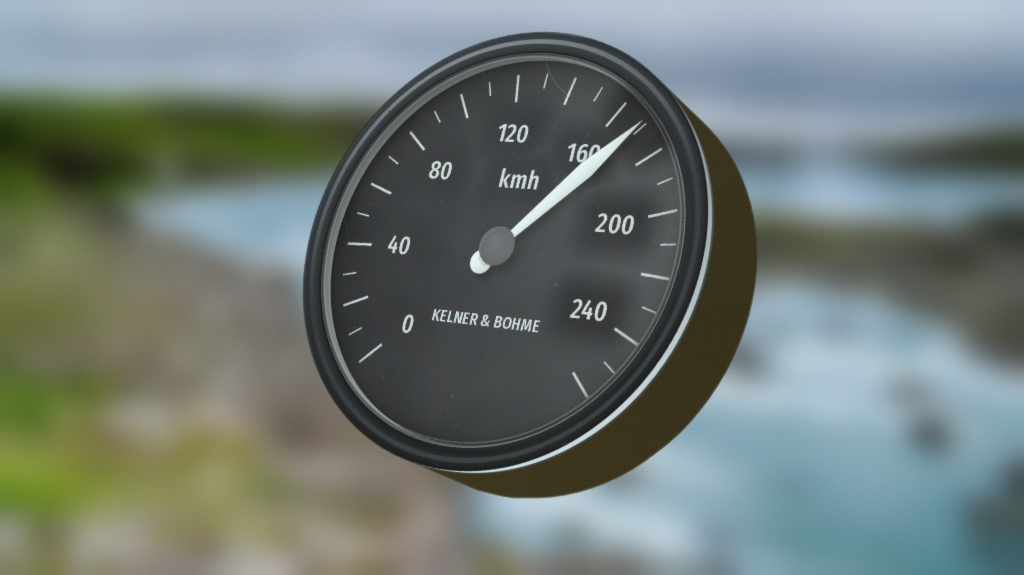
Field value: km/h 170
